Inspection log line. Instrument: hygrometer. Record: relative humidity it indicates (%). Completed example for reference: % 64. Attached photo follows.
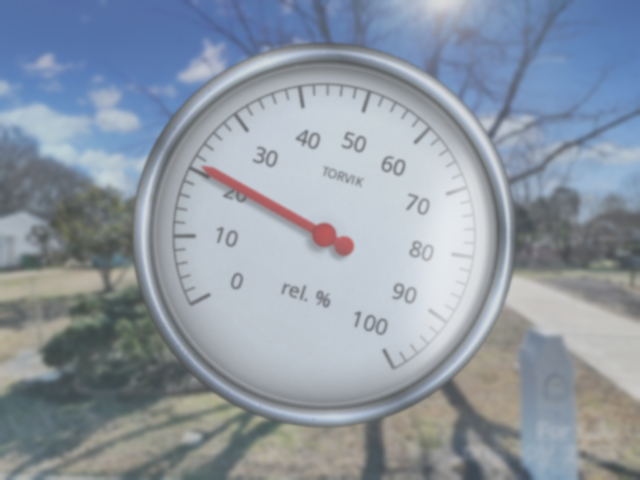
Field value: % 21
